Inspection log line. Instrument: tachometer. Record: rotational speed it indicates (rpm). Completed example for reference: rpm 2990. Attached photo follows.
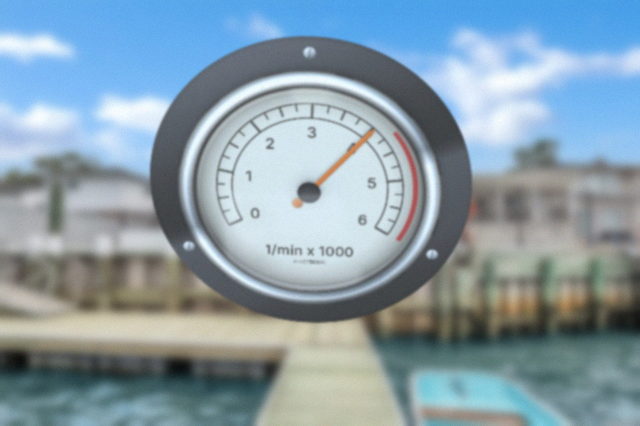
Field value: rpm 4000
